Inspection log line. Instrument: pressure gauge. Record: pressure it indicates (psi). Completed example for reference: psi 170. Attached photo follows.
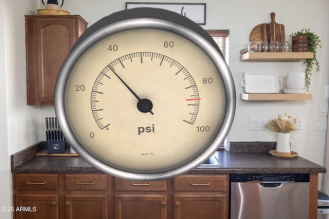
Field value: psi 35
